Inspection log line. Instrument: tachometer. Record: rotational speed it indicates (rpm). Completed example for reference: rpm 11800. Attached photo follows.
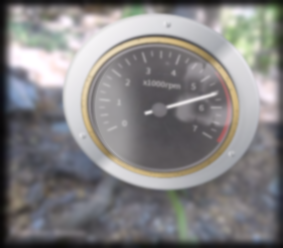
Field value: rpm 5500
